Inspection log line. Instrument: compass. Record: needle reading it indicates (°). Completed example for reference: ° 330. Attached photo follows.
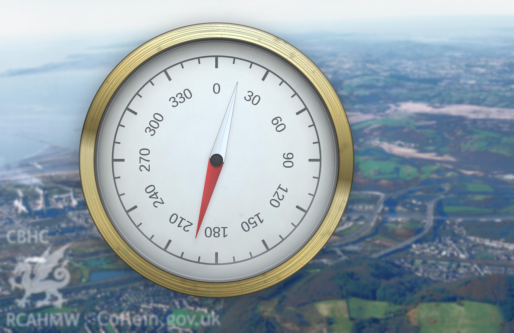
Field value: ° 195
